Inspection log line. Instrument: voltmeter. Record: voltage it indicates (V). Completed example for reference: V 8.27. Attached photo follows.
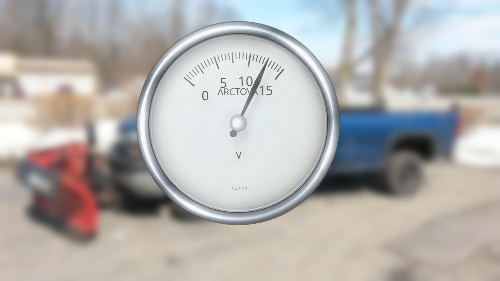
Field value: V 12.5
